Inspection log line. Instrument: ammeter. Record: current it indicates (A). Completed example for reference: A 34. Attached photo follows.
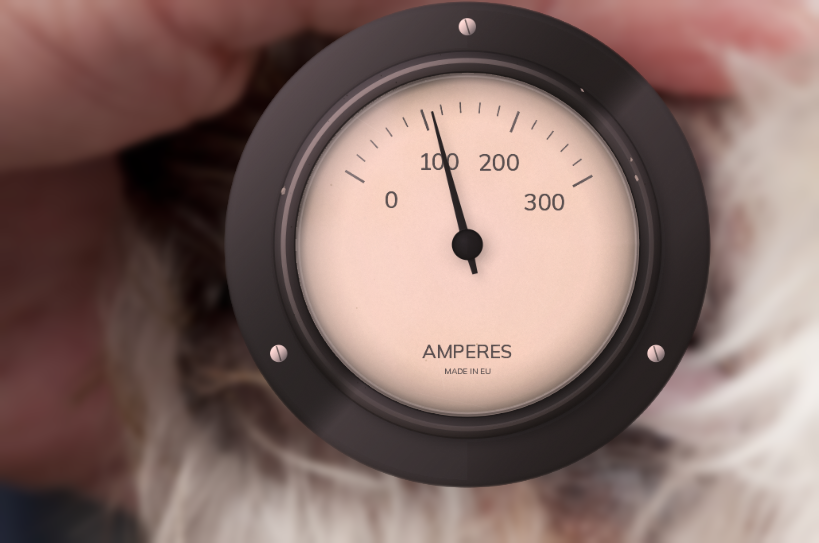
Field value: A 110
